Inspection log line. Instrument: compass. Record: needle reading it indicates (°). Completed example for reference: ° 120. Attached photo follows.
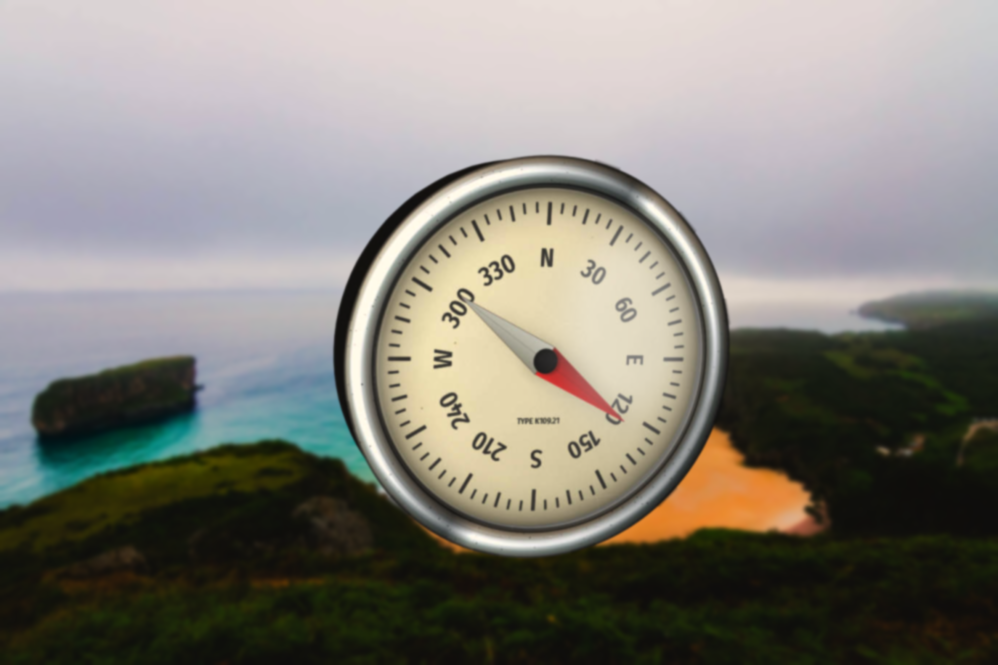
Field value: ° 125
